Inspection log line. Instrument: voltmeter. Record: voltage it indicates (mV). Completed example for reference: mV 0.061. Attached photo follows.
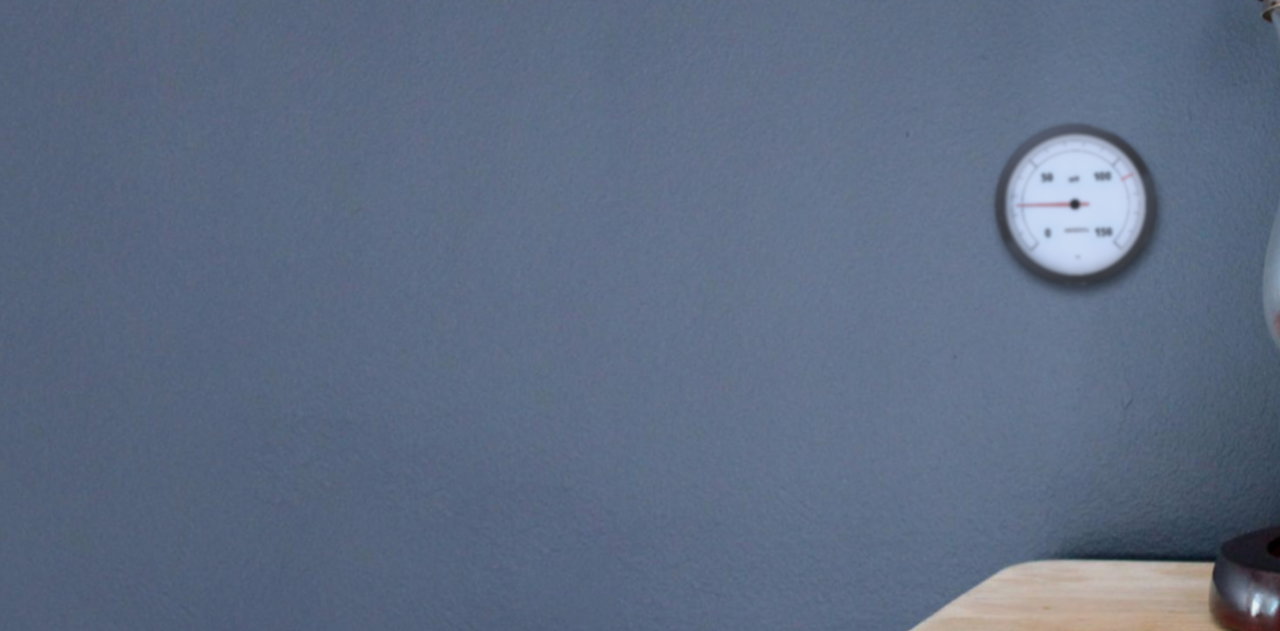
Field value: mV 25
